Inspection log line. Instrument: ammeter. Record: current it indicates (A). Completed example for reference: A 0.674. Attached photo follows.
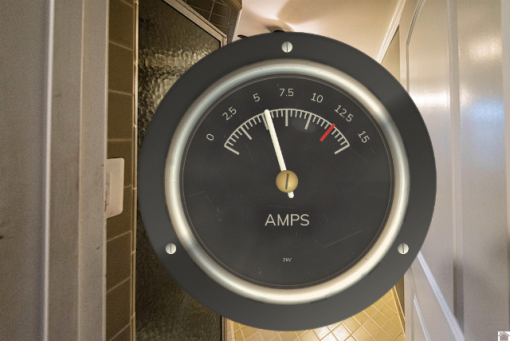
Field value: A 5.5
